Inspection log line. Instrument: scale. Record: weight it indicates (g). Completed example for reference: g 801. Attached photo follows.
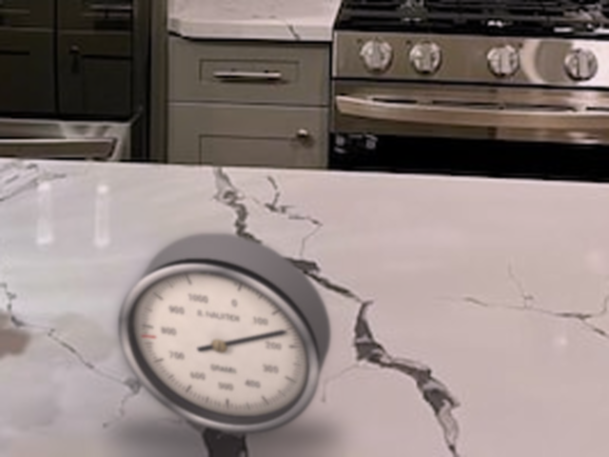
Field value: g 150
